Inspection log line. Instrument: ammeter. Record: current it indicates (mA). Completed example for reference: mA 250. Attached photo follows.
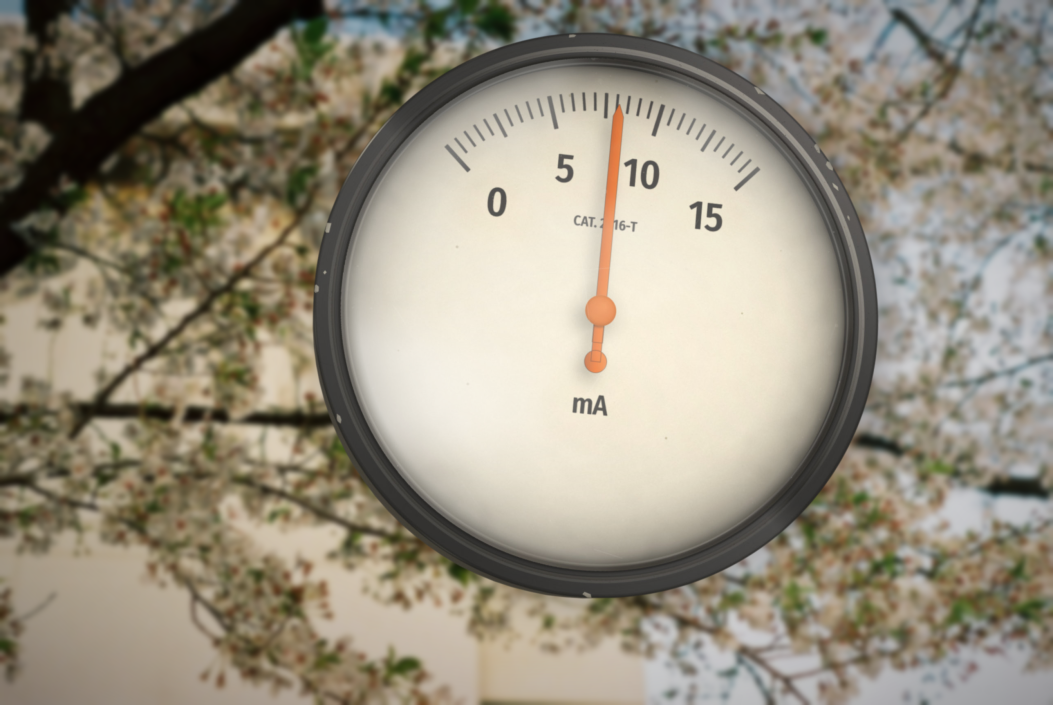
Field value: mA 8
